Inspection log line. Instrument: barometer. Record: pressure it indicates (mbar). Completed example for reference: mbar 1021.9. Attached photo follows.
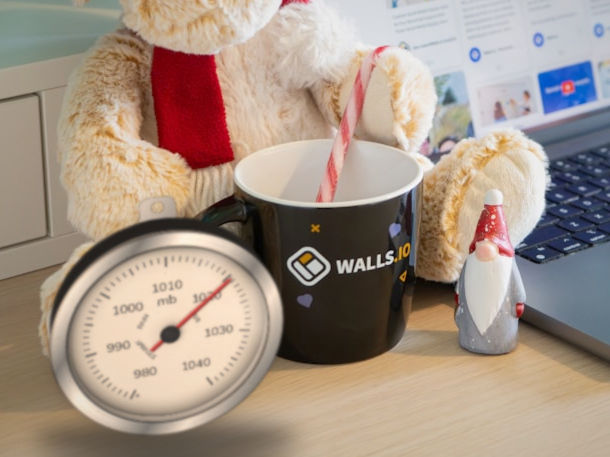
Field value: mbar 1020
